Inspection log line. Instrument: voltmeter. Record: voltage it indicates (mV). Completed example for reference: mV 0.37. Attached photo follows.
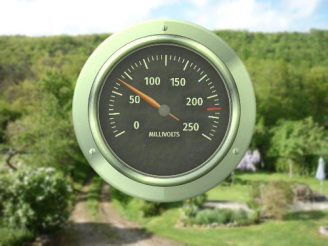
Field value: mV 65
